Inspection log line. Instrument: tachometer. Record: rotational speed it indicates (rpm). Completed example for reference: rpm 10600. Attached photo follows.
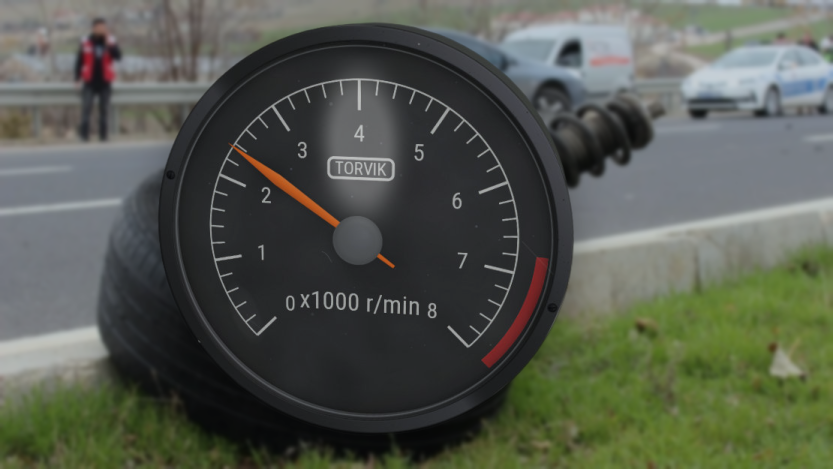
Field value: rpm 2400
